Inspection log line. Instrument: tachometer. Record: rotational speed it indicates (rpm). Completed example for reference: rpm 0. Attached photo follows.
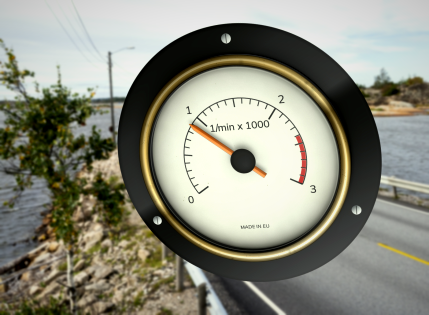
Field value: rpm 900
